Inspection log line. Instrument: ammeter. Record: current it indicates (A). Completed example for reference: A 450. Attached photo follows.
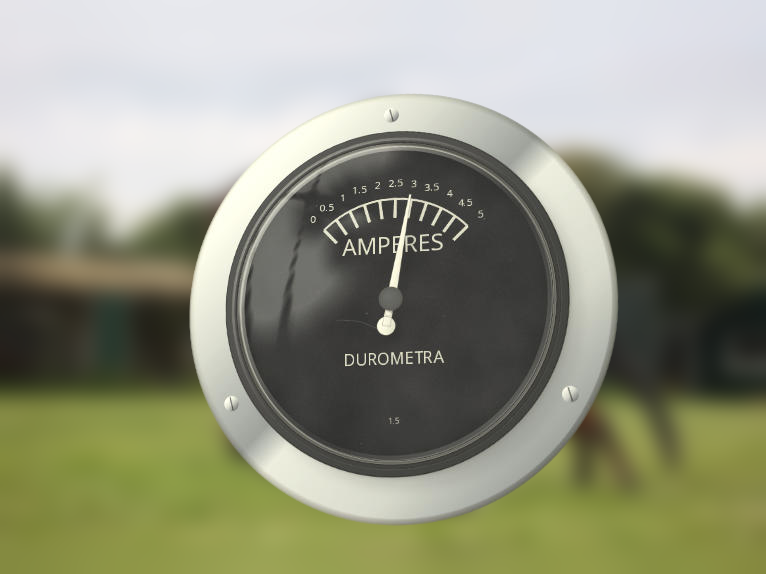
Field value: A 3
